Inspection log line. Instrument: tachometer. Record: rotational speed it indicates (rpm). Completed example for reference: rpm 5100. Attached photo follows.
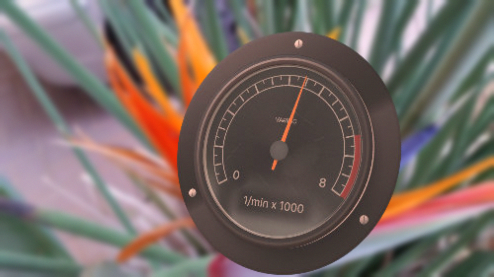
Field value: rpm 4500
